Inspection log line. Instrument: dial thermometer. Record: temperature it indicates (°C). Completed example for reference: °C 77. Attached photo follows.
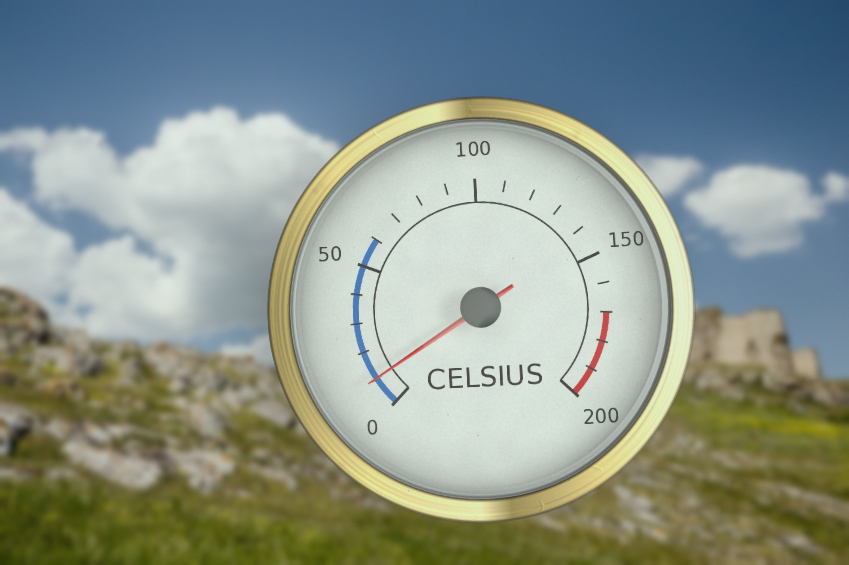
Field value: °C 10
